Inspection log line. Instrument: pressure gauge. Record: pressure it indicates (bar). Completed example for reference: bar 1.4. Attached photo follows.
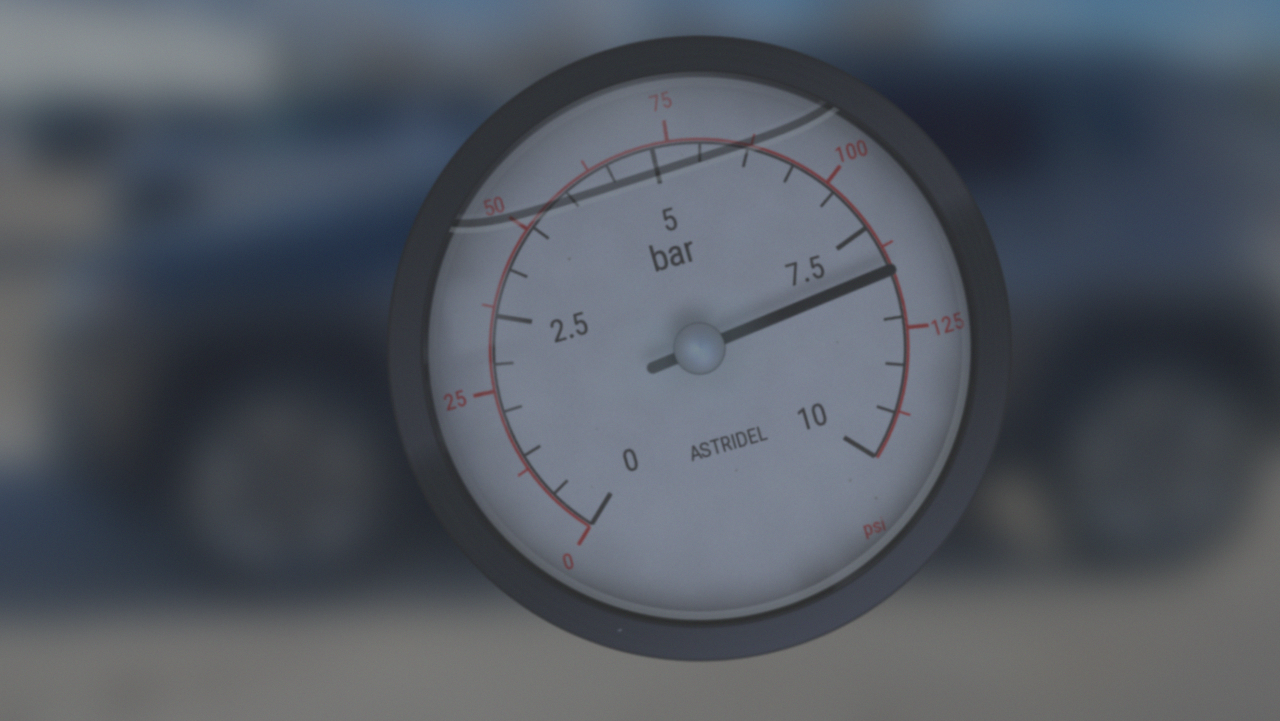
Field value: bar 8
